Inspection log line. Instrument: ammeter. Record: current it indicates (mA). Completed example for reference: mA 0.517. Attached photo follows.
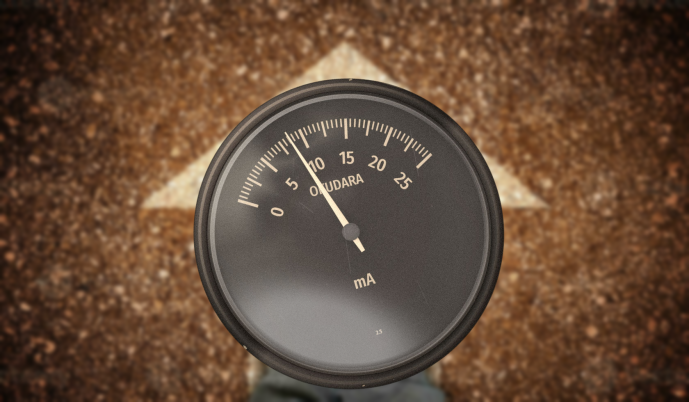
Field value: mA 8.5
